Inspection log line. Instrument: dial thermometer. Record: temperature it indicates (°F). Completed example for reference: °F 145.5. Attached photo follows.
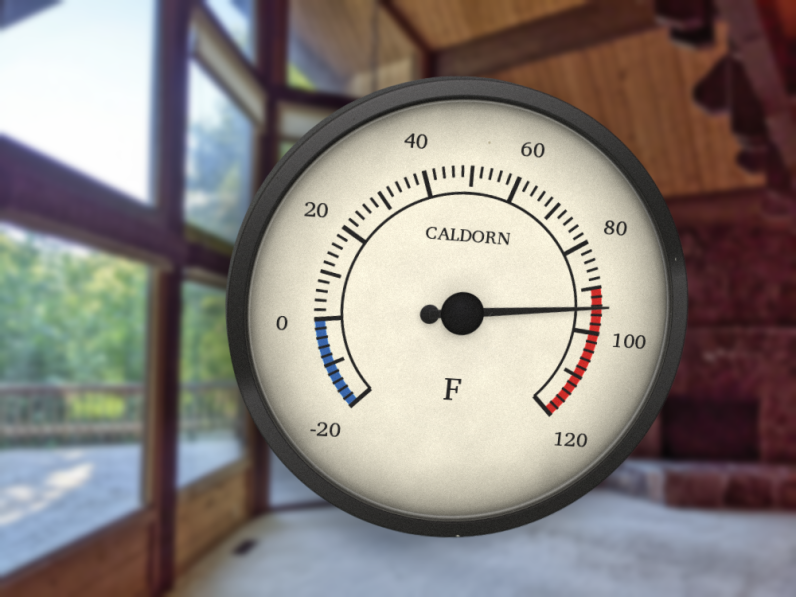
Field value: °F 94
